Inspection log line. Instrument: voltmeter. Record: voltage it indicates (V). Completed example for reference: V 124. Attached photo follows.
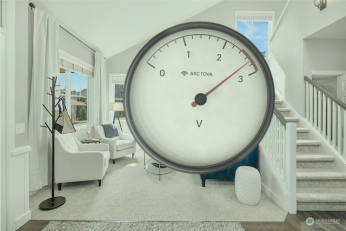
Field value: V 2.7
